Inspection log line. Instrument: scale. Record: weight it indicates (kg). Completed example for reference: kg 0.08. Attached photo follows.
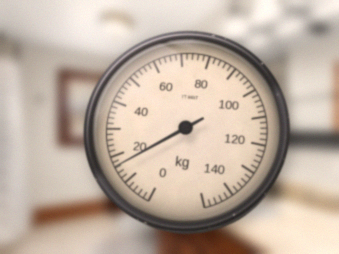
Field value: kg 16
